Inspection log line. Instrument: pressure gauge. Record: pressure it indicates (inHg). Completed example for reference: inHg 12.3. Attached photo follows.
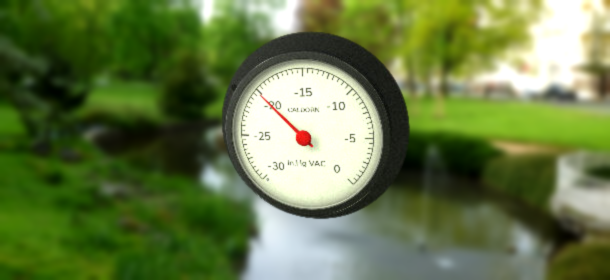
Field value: inHg -20
